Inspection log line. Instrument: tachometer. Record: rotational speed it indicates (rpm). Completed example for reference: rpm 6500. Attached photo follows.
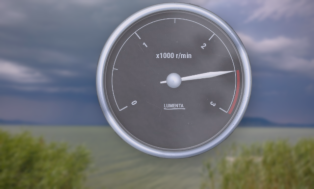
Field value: rpm 2500
